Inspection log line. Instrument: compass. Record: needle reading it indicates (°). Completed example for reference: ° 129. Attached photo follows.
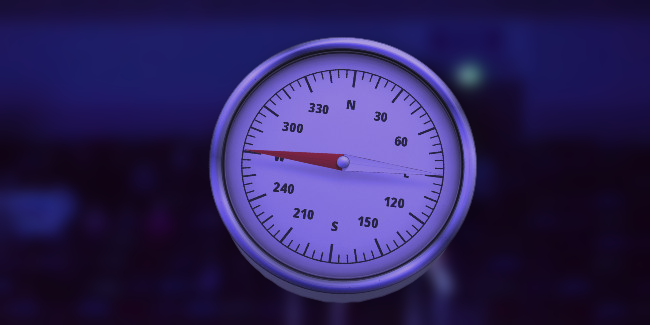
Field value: ° 270
